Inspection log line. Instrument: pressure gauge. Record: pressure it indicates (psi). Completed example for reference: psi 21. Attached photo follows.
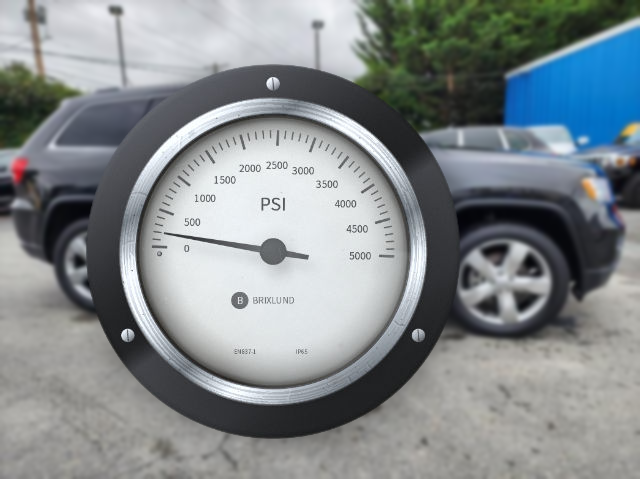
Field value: psi 200
